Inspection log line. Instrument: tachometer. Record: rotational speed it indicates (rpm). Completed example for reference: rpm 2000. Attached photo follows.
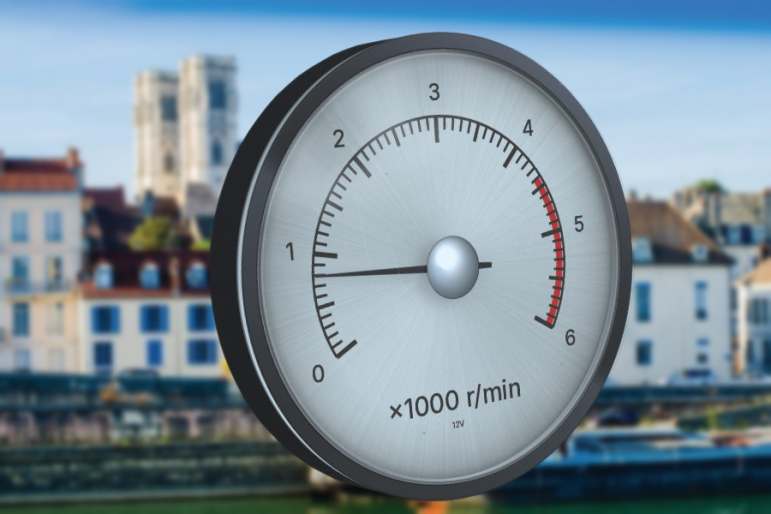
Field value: rpm 800
